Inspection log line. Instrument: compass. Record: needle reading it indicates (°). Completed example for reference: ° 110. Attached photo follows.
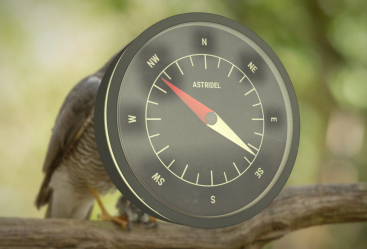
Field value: ° 307.5
